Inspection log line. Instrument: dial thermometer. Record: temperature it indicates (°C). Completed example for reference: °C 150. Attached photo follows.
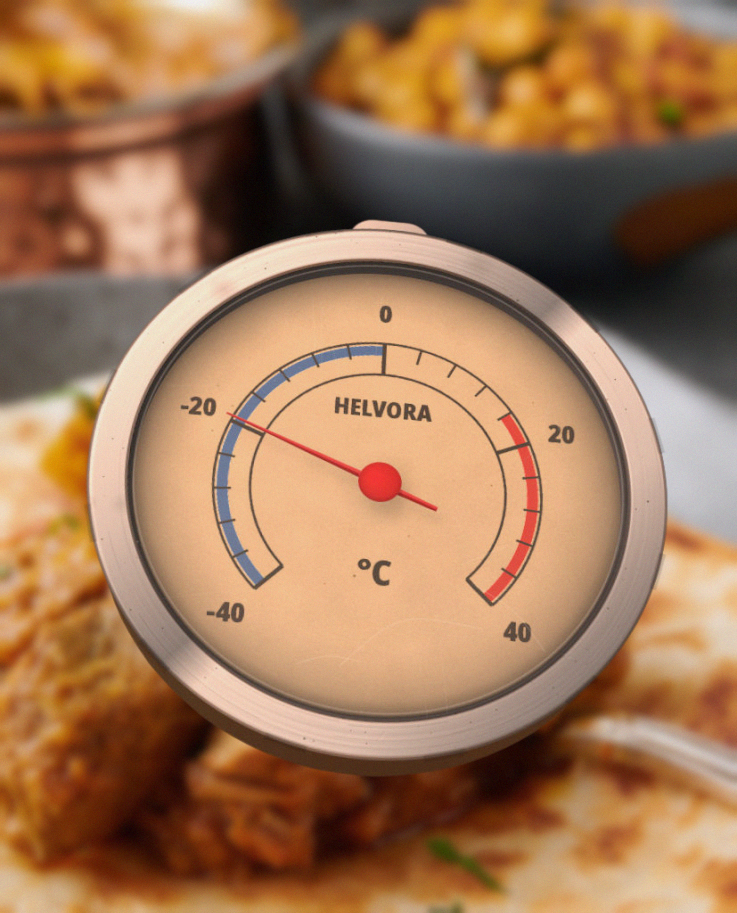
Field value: °C -20
